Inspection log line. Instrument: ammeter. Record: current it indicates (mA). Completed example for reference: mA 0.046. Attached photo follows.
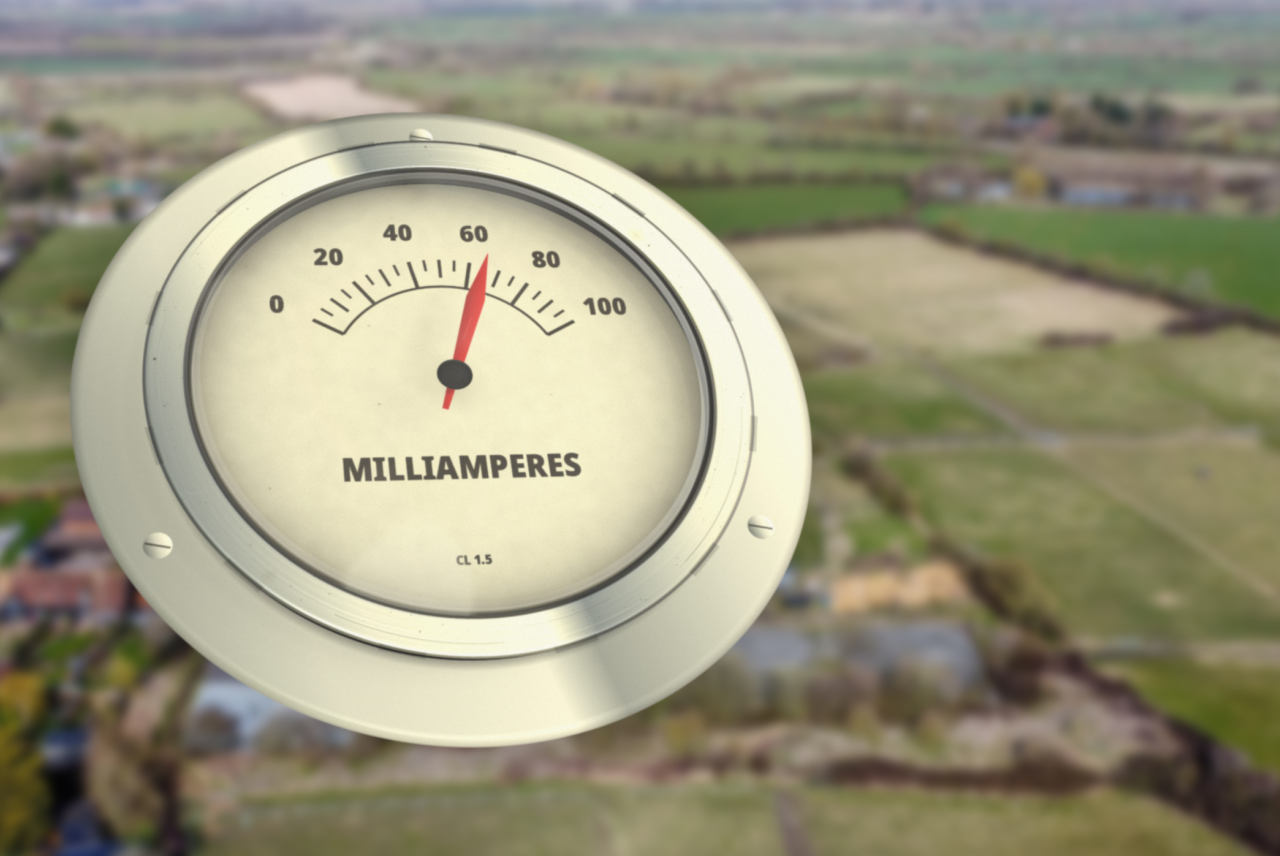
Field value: mA 65
